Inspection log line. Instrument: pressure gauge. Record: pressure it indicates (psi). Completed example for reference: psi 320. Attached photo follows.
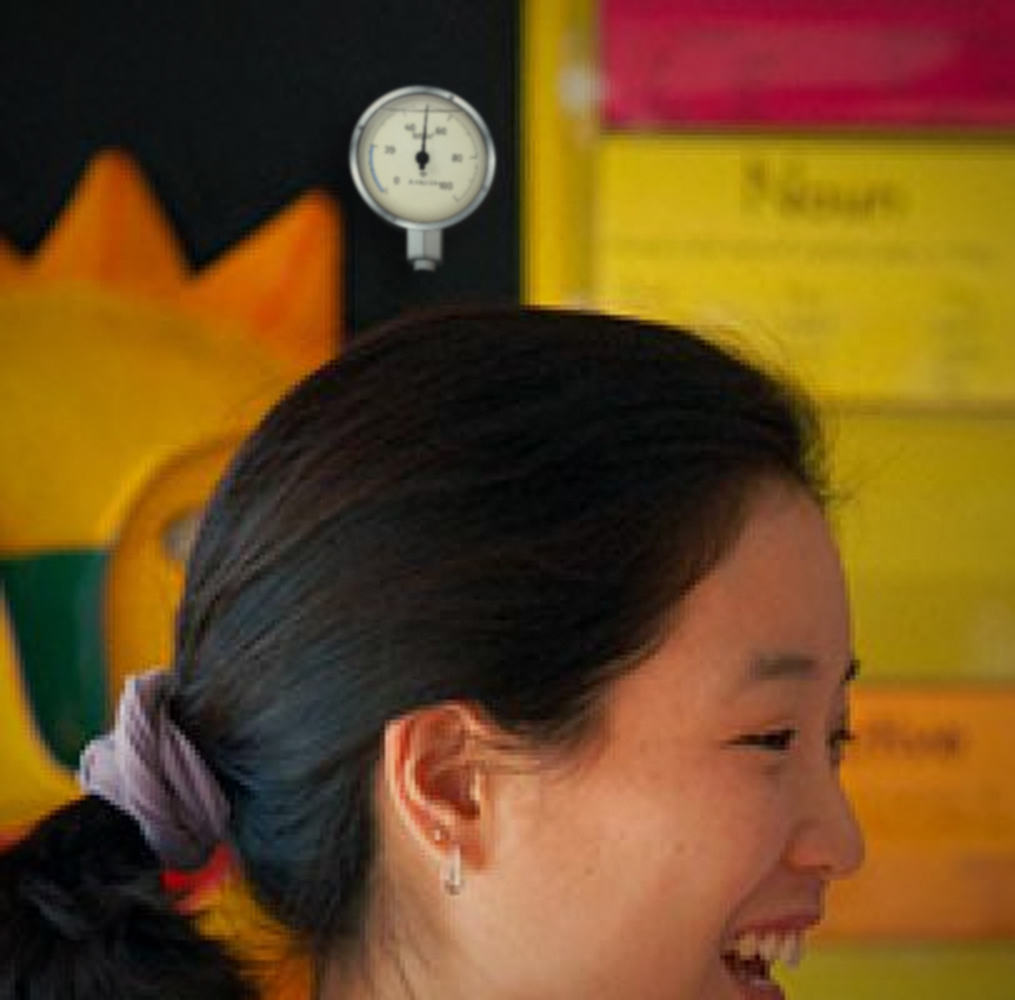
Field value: psi 50
